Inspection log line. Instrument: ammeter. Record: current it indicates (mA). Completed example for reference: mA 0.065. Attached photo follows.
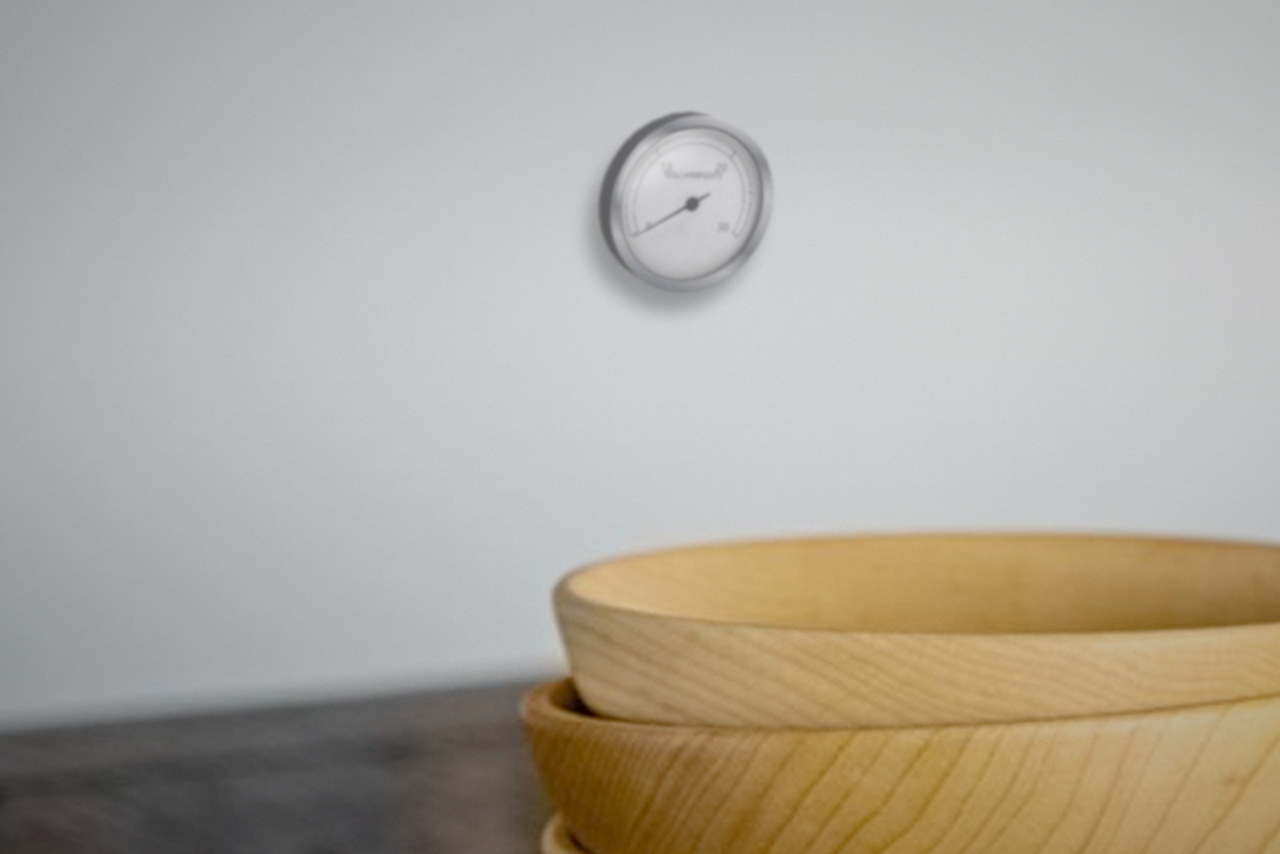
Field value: mA 0
